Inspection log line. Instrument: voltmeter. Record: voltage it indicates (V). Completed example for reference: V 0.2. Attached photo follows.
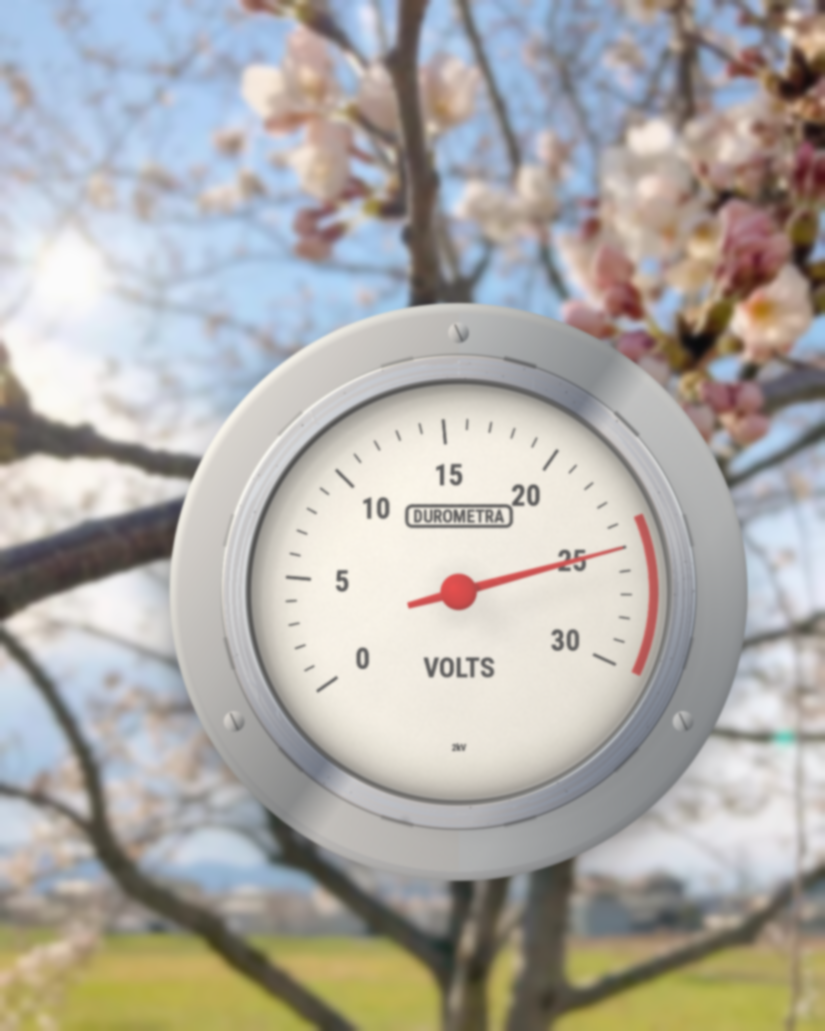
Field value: V 25
